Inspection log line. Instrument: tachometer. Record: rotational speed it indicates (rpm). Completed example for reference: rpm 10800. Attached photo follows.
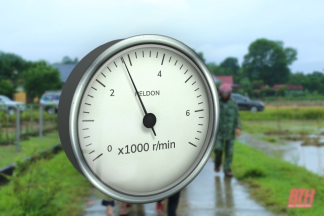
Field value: rpm 2800
